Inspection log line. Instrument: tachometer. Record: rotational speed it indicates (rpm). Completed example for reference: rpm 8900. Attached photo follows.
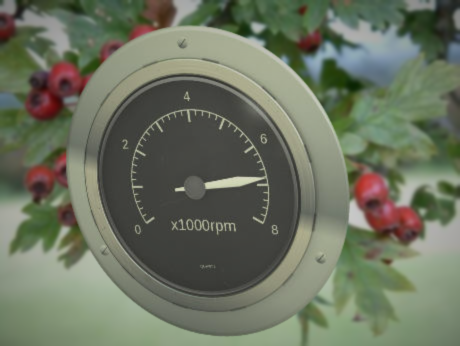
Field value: rpm 6800
